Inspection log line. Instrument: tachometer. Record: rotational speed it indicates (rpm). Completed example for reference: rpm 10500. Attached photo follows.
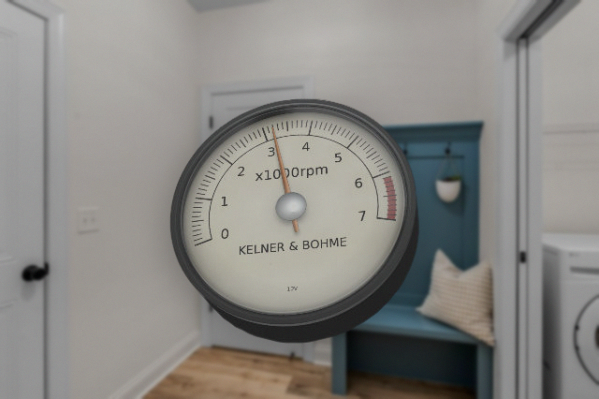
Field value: rpm 3200
